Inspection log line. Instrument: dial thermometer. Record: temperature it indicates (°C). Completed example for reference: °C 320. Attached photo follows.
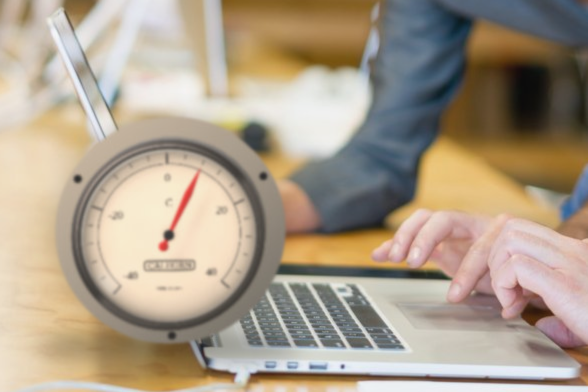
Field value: °C 8
